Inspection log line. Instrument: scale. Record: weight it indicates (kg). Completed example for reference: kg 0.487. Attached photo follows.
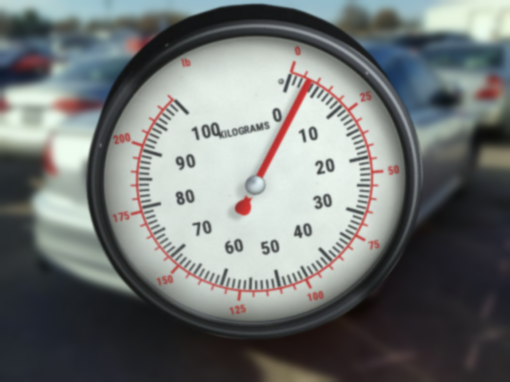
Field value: kg 3
